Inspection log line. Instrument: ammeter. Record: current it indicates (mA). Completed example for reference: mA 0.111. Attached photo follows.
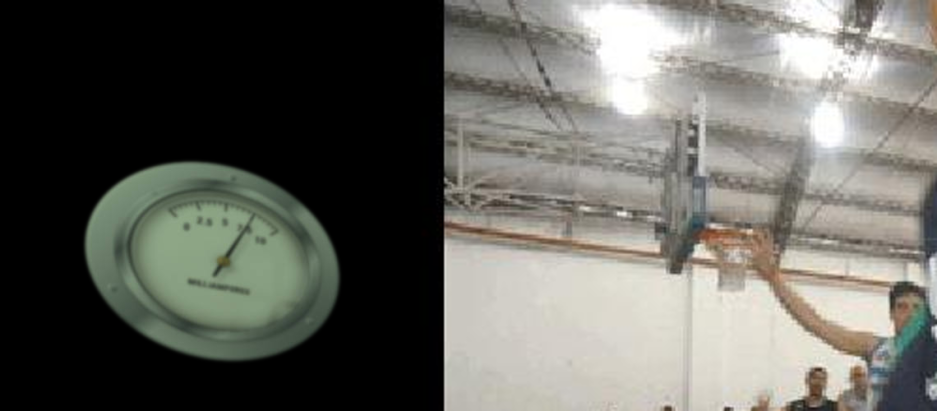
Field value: mA 7.5
